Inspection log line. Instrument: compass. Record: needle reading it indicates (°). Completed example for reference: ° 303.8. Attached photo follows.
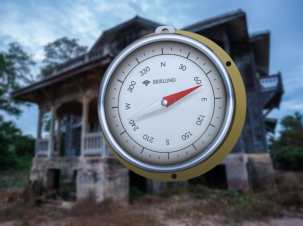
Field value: ° 70
